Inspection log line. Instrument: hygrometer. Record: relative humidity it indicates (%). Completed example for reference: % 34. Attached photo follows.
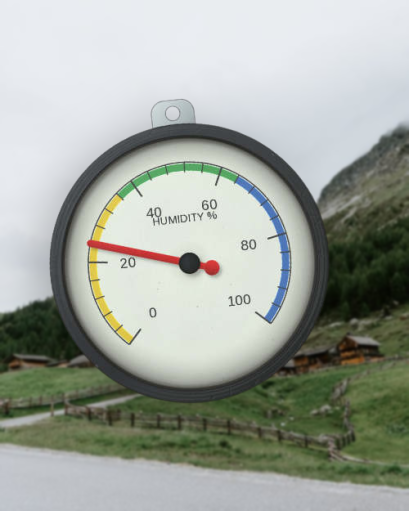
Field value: % 24
